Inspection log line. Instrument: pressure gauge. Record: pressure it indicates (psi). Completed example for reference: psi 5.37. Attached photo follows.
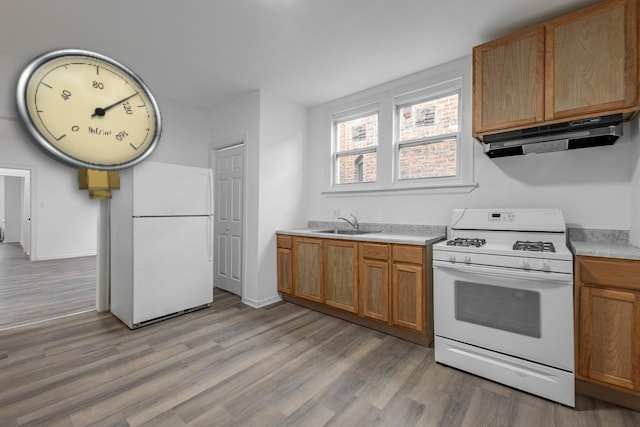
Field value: psi 110
